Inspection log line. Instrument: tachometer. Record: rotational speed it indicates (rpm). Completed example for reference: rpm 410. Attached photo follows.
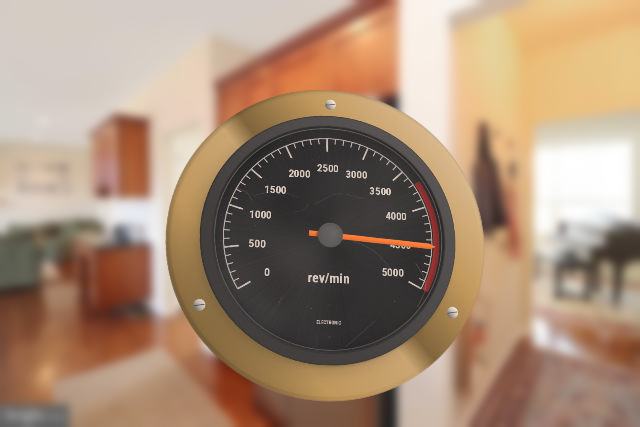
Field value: rpm 4500
